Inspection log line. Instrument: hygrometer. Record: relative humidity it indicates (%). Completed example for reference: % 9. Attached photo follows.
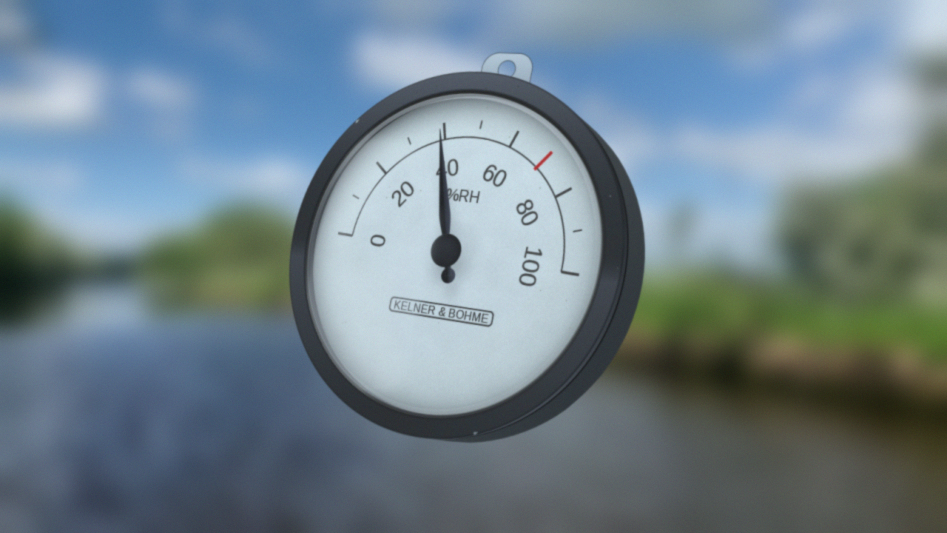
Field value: % 40
